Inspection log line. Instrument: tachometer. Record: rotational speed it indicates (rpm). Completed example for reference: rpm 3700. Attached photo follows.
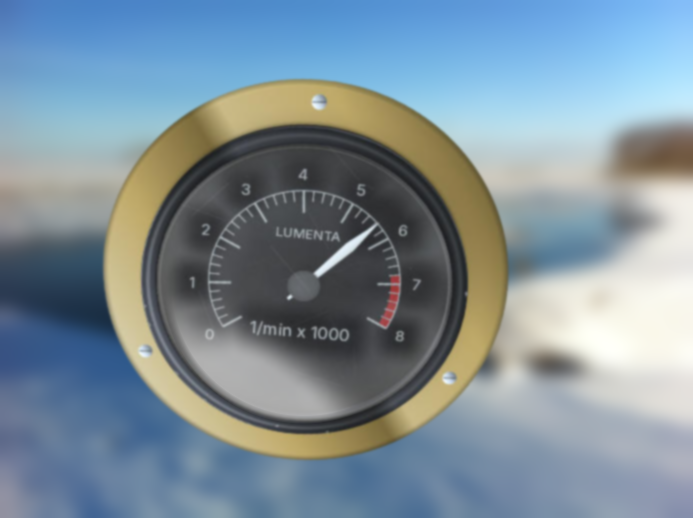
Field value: rpm 5600
